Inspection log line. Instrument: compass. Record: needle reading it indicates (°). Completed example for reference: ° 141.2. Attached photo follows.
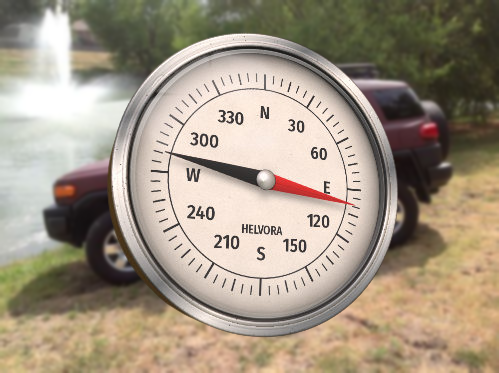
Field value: ° 100
